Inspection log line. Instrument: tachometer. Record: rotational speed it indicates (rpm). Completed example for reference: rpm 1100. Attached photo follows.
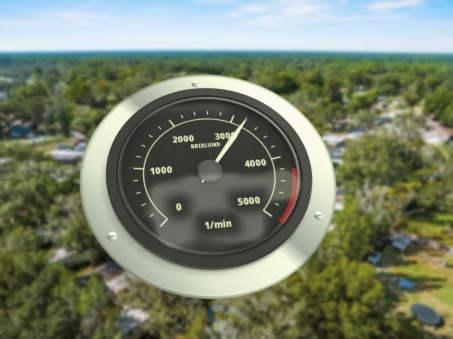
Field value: rpm 3200
